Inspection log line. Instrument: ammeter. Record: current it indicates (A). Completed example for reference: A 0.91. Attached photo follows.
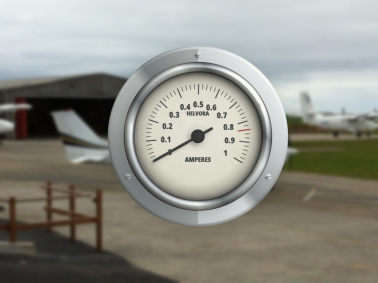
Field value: A 0
